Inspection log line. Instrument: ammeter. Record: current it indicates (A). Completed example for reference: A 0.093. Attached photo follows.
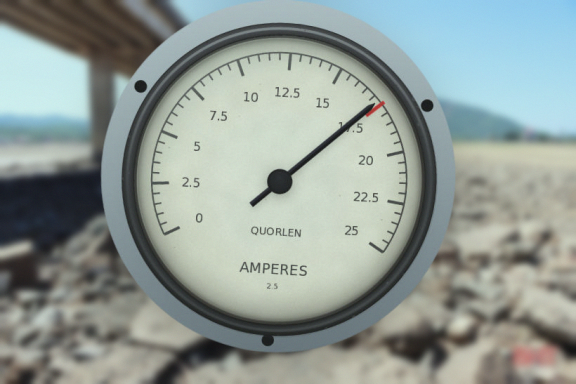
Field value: A 17.25
